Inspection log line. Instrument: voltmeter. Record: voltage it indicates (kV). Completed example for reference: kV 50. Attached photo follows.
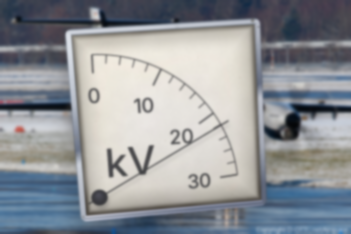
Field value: kV 22
